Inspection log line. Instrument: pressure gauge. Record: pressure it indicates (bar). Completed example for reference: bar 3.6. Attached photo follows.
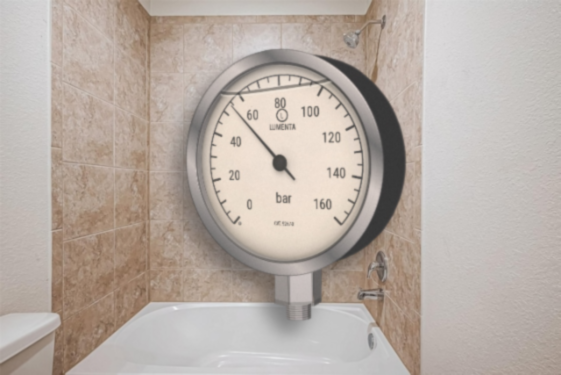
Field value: bar 55
